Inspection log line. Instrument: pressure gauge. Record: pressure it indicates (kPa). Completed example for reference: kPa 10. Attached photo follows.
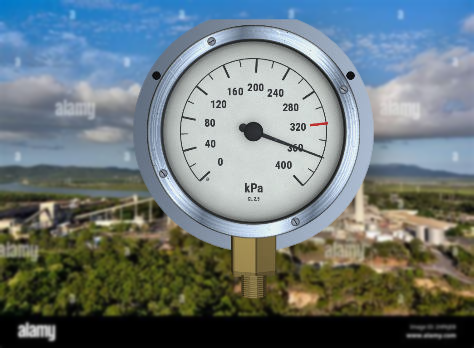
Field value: kPa 360
